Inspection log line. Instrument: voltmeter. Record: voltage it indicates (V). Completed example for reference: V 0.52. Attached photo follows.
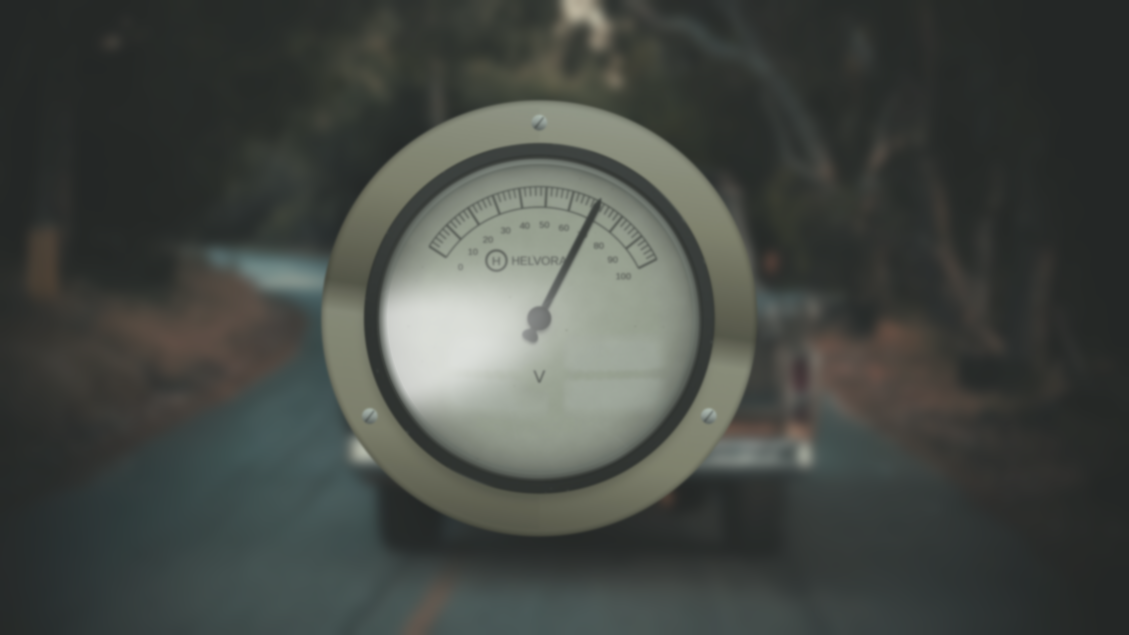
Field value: V 70
